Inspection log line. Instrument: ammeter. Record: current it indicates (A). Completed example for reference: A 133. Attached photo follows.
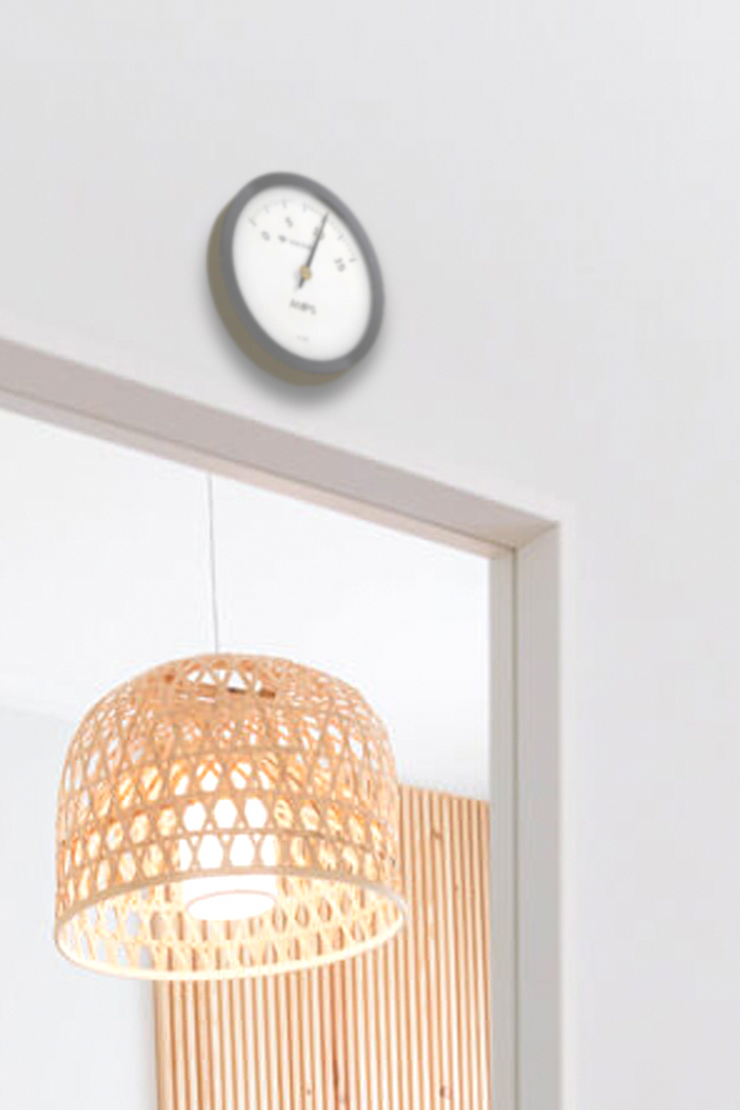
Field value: A 10
